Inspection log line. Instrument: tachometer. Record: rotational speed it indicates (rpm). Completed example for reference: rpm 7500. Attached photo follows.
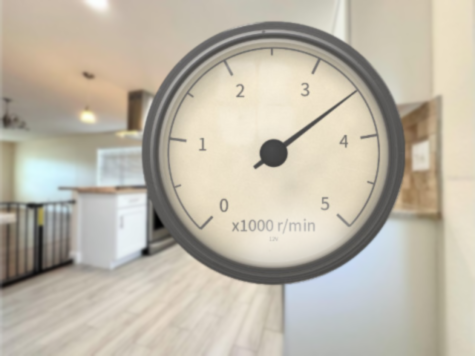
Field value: rpm 3500
